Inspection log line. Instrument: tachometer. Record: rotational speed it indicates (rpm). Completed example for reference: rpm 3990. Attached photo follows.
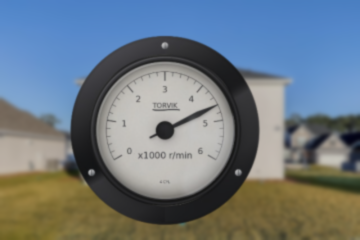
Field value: rpm 4600
